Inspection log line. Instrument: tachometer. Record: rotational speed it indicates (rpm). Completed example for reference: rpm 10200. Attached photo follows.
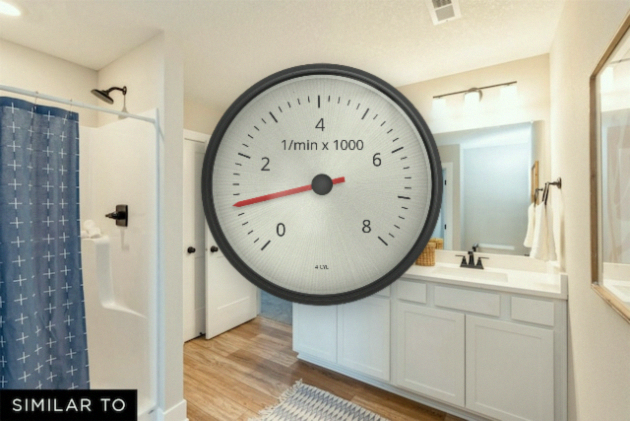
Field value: rpm 1000
